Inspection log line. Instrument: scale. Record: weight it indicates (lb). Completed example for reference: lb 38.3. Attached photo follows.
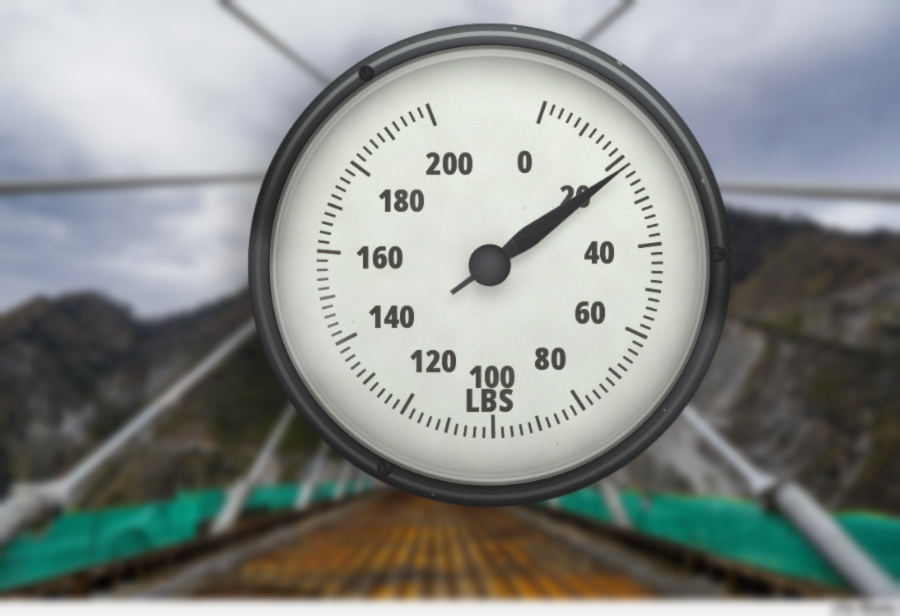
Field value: lb 22
